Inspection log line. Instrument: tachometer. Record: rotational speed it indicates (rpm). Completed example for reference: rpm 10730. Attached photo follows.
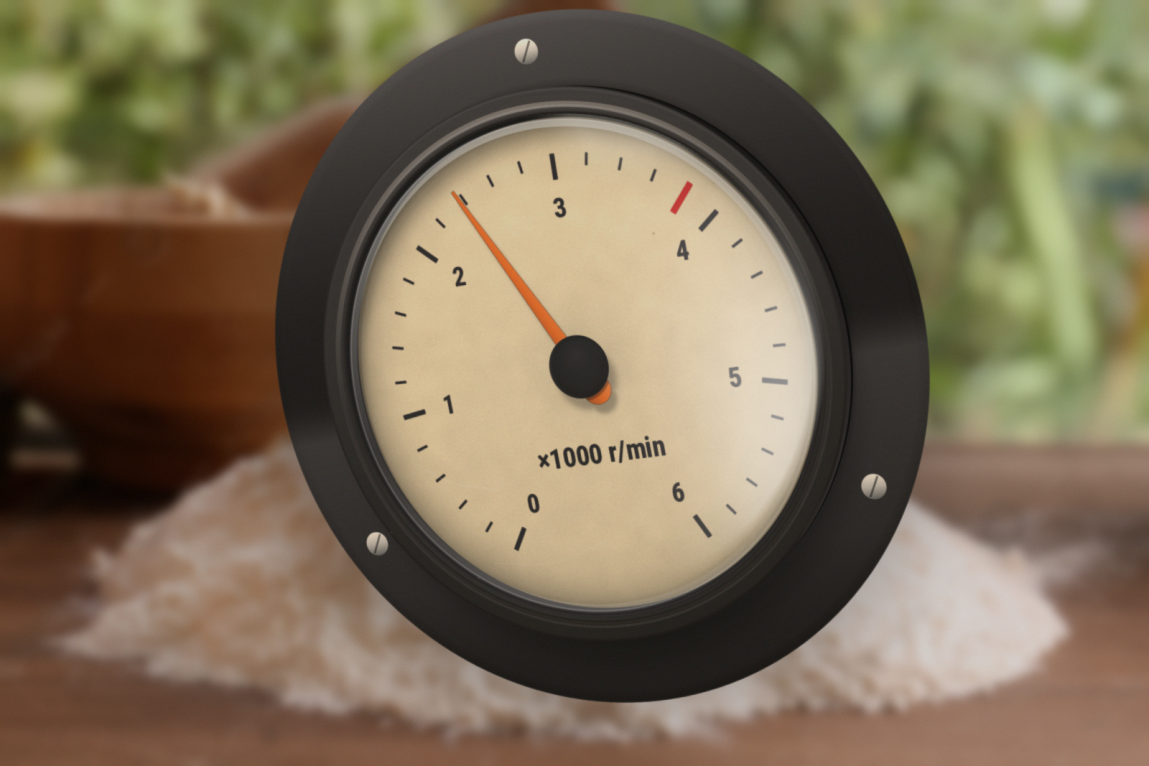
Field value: rpm 2400
